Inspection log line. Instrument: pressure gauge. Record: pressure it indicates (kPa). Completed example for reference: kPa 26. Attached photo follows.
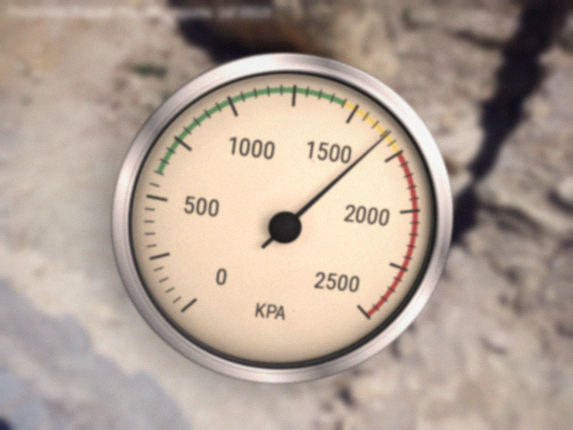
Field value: kPa 1650
